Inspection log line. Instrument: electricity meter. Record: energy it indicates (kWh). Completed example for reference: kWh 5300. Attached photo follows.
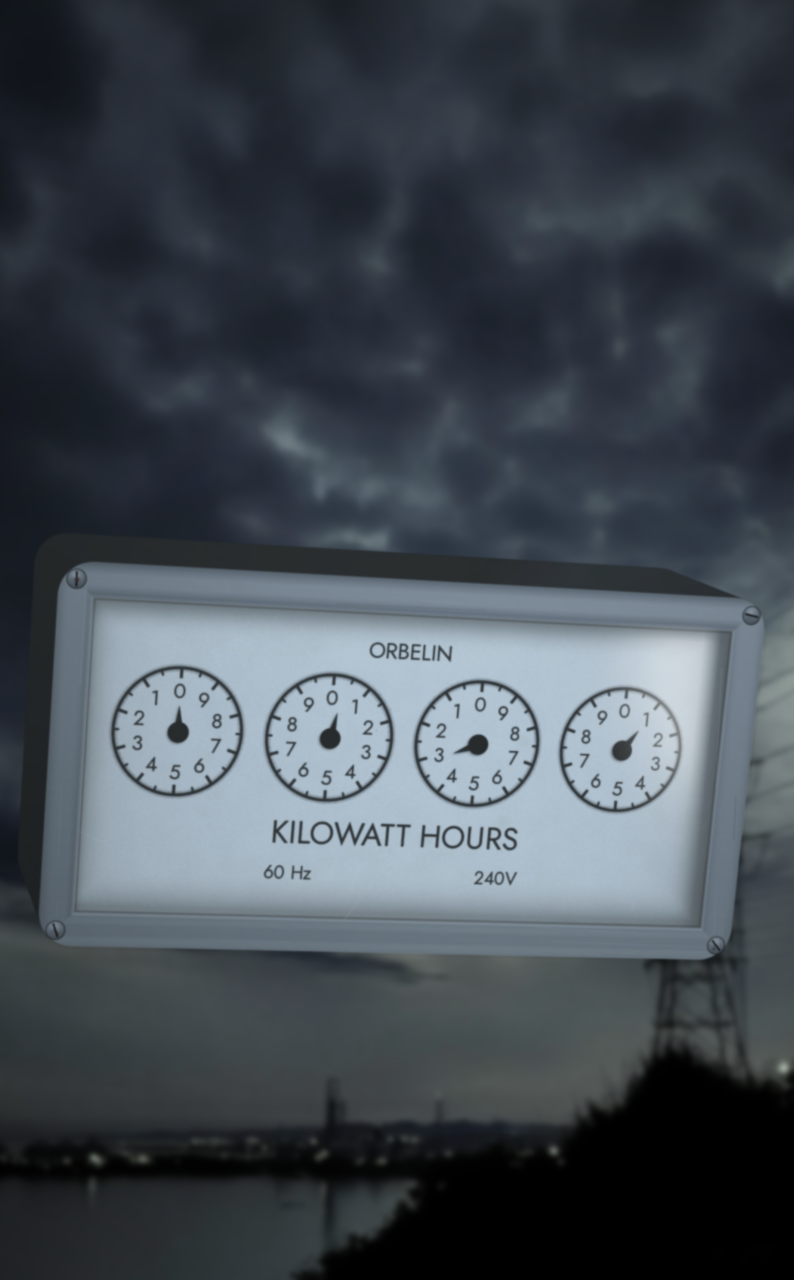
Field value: kWh 31
